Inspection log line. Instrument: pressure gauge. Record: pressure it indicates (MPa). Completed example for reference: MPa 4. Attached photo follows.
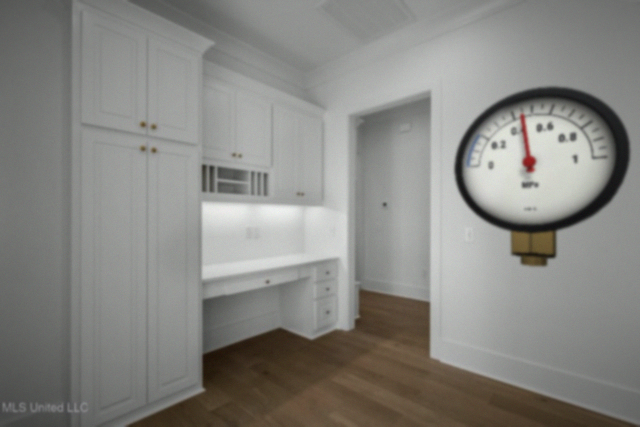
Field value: MPa 0.45
